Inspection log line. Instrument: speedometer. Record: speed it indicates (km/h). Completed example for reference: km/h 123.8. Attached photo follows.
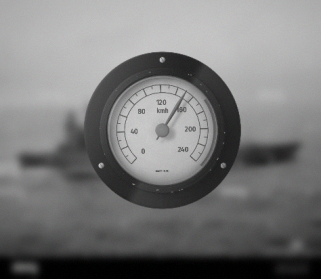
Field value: km/h 150
